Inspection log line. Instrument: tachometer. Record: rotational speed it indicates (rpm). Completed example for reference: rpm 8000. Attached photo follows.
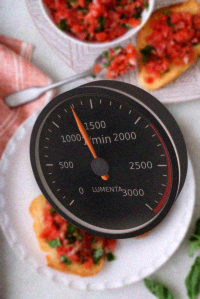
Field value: rpm 1300
